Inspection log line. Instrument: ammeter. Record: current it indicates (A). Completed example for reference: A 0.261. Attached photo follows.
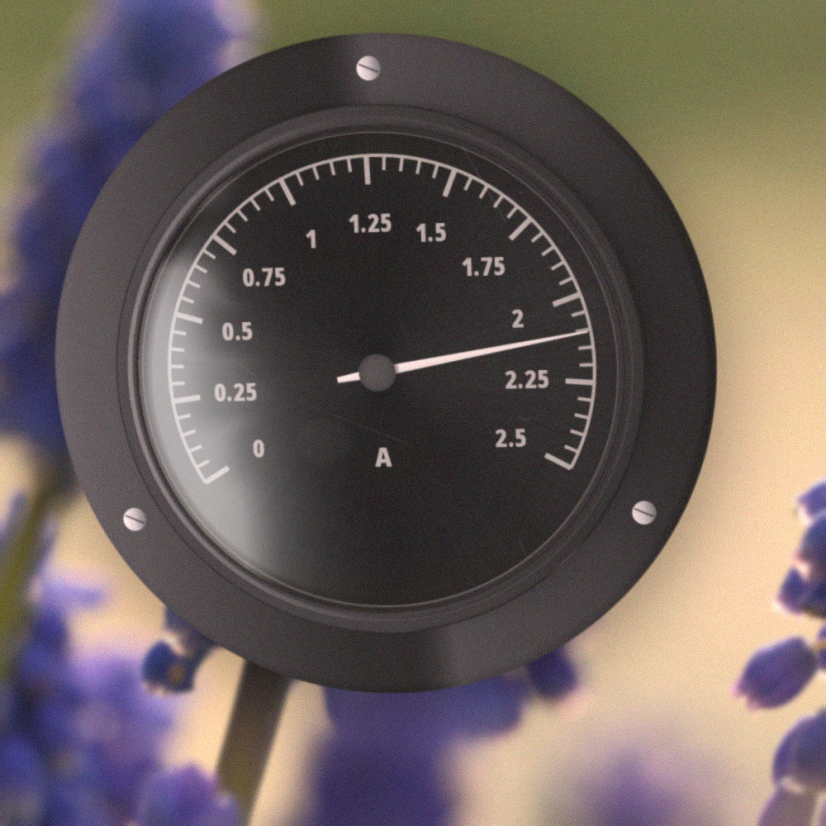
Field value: A 2.1
